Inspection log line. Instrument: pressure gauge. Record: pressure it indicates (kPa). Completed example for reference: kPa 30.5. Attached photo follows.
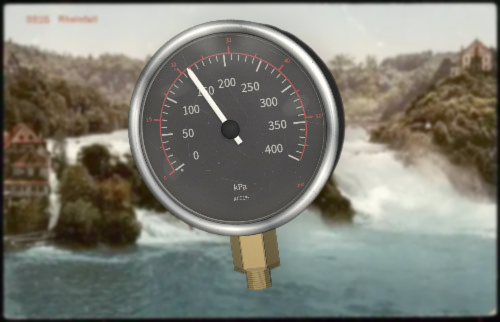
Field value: kPa 150
